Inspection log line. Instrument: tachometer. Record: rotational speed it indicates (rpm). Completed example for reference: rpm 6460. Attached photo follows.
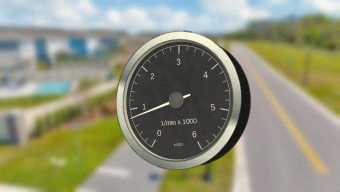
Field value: rpm 800
